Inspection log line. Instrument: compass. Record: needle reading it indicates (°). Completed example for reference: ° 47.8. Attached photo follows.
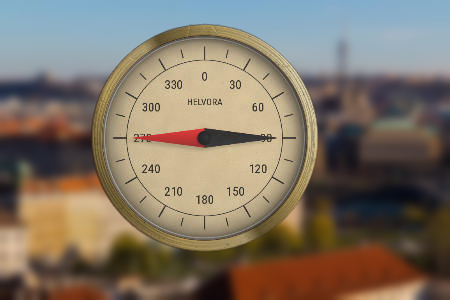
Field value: ° 270
